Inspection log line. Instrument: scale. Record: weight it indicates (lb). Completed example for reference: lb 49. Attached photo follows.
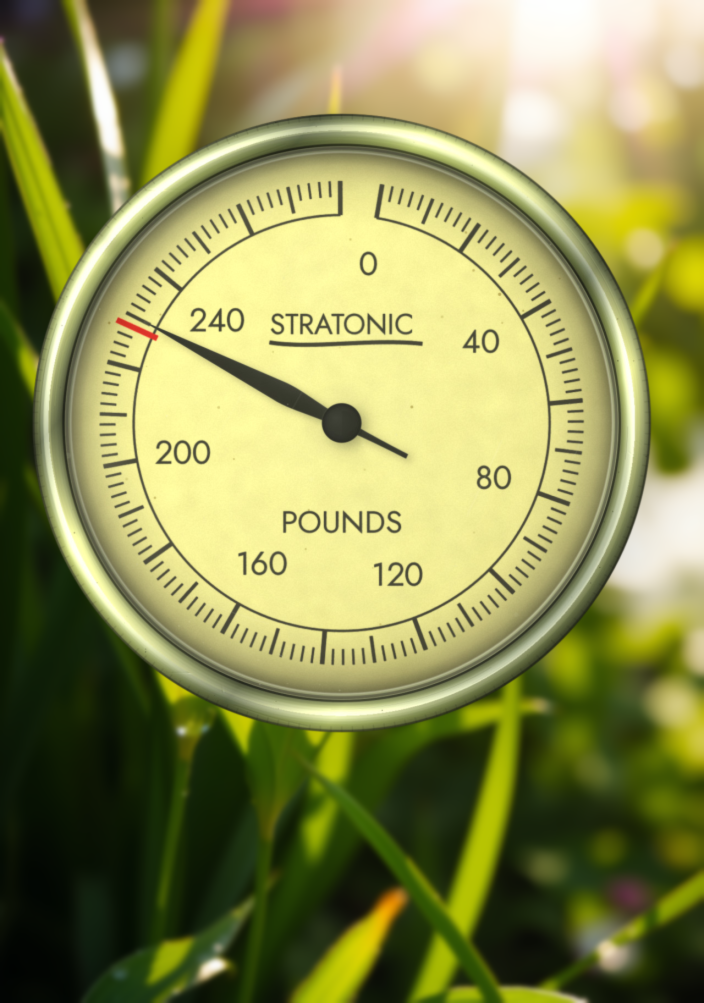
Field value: lb 230
